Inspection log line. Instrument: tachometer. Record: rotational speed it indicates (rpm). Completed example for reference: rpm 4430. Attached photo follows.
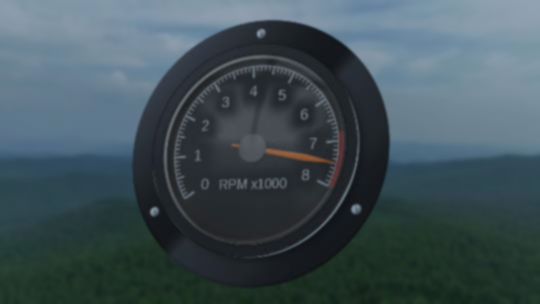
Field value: rpm 7500
